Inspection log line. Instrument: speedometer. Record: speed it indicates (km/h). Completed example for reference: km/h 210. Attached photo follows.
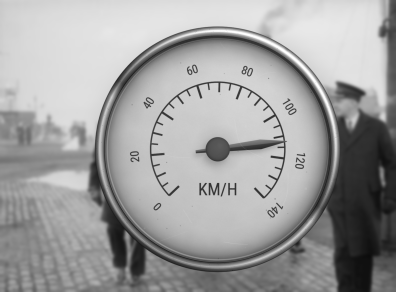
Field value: km/h 112.5
